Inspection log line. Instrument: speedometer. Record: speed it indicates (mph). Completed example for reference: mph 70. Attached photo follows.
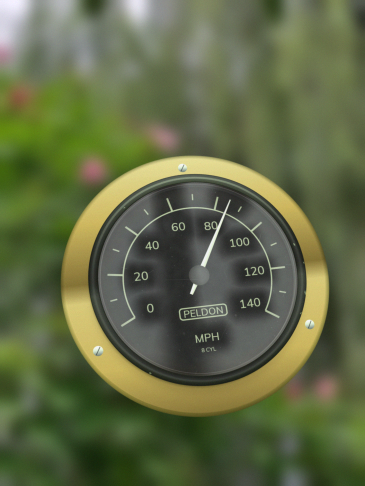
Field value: mph 85
